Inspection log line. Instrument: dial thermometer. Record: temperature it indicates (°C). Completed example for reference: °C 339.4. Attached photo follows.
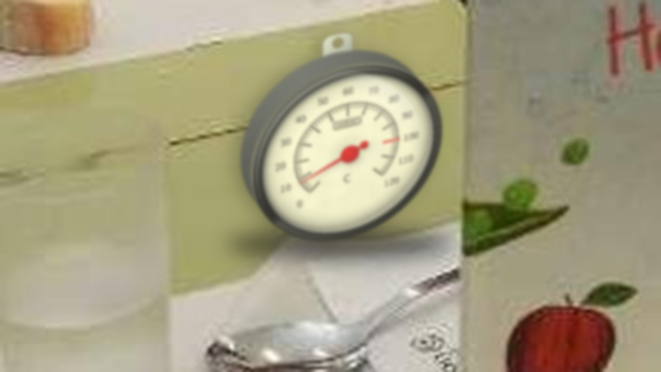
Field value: °C 10
